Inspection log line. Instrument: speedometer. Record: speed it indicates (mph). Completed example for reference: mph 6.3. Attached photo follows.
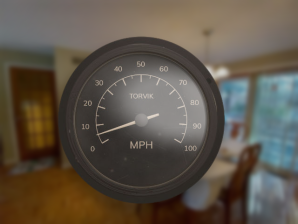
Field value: mph 5
